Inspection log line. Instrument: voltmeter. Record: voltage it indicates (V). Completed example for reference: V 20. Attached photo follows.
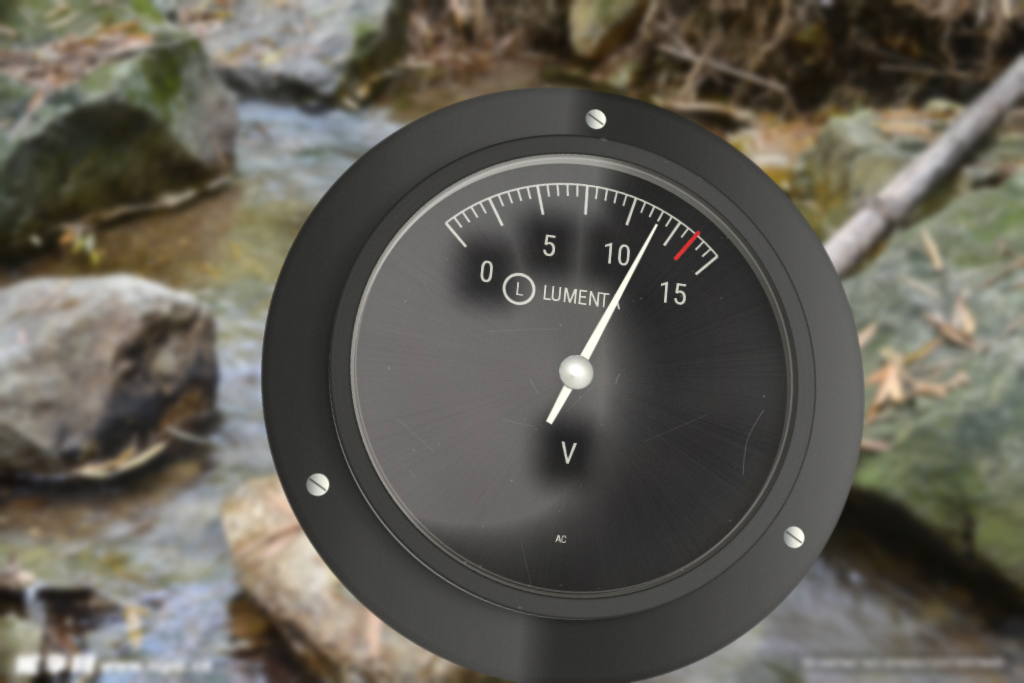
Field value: V 11.5
